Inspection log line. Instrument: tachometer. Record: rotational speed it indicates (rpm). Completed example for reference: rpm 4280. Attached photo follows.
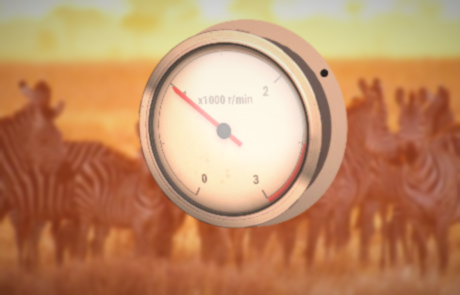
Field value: rpm 1000
